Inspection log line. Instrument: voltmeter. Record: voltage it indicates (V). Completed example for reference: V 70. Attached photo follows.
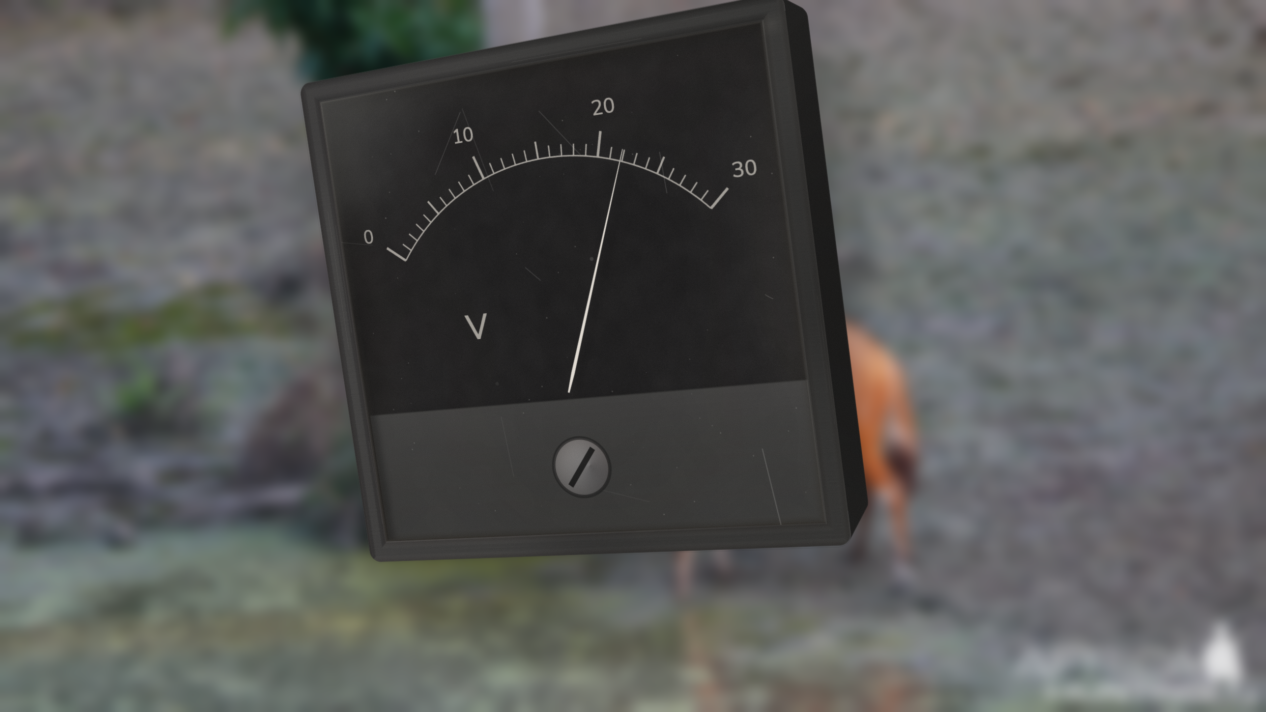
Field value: V 22
